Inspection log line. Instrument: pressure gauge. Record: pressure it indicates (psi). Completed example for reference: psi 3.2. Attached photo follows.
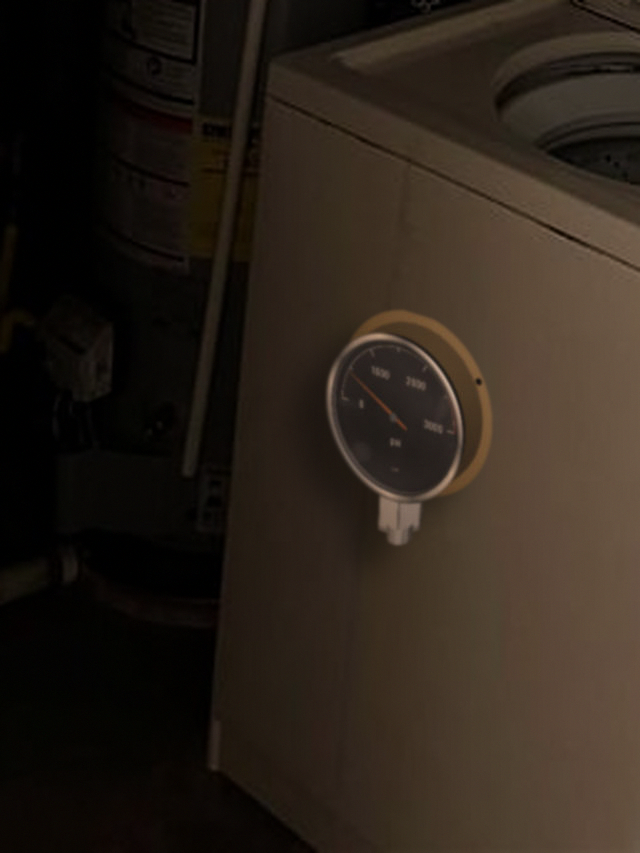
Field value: psi 500
